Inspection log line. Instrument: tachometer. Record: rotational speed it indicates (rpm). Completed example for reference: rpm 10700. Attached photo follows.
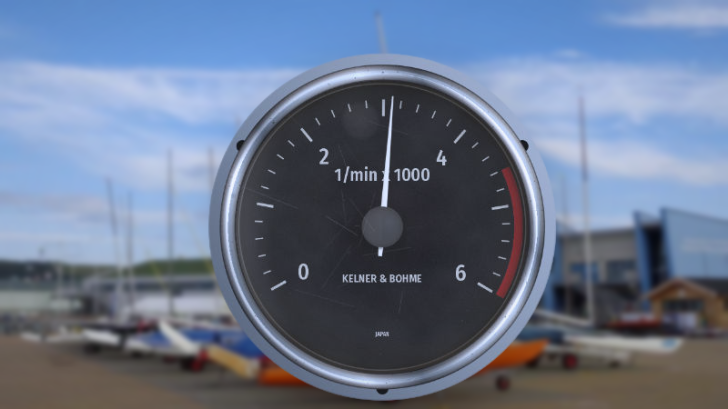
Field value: rpm 3100
